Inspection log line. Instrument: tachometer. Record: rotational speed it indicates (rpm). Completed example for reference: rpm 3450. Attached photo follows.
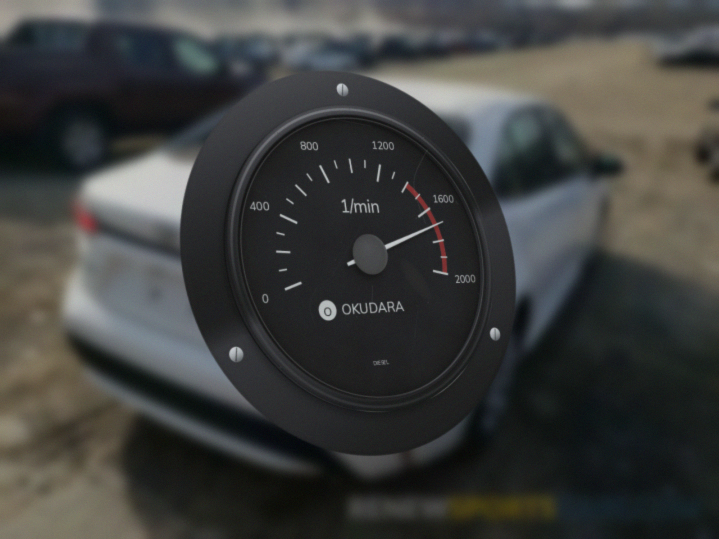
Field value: rpm 1700
